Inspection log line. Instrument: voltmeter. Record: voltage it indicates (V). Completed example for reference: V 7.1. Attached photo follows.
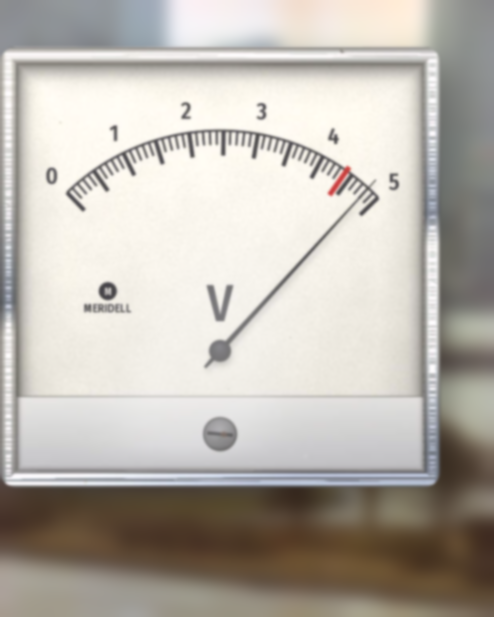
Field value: V 4.8
